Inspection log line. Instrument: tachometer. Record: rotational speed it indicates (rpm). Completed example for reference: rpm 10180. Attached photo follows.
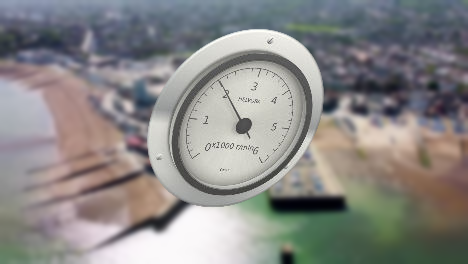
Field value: rpm 2000
